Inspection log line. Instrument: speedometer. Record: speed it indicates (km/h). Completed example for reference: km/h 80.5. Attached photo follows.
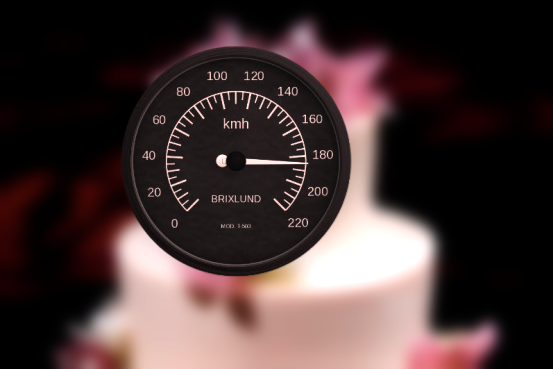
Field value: km/h 185
